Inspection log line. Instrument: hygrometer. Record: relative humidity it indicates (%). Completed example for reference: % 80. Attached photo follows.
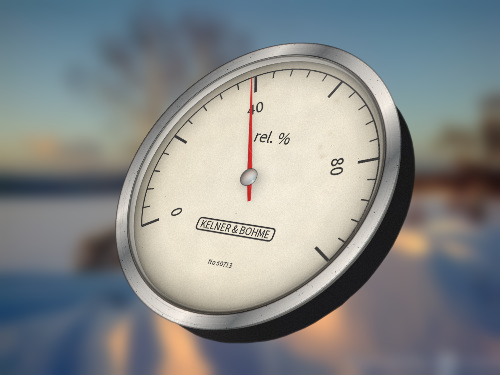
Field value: % 40
